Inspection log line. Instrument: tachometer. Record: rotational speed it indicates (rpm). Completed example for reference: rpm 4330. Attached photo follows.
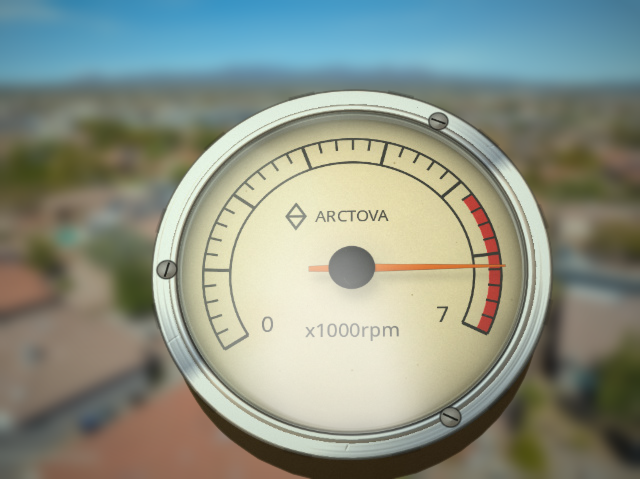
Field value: rpm 6200
